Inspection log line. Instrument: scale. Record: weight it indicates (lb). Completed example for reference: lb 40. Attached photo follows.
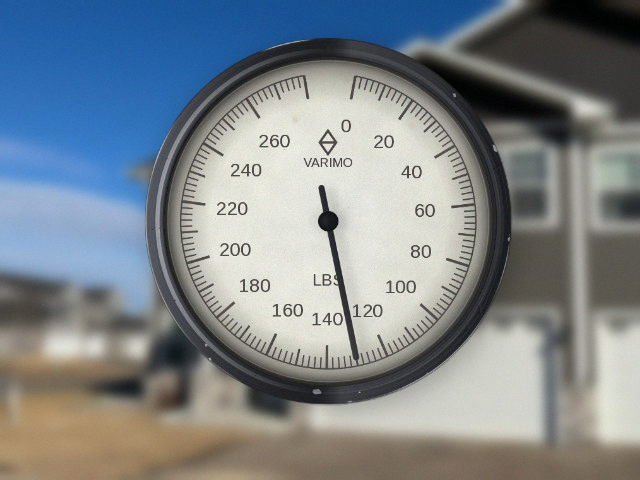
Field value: lb 130
